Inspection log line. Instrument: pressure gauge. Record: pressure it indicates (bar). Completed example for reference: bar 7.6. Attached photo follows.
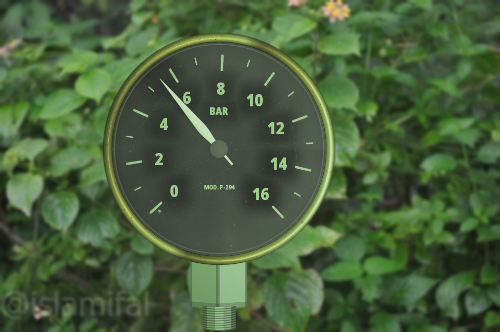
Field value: bar 5.5
